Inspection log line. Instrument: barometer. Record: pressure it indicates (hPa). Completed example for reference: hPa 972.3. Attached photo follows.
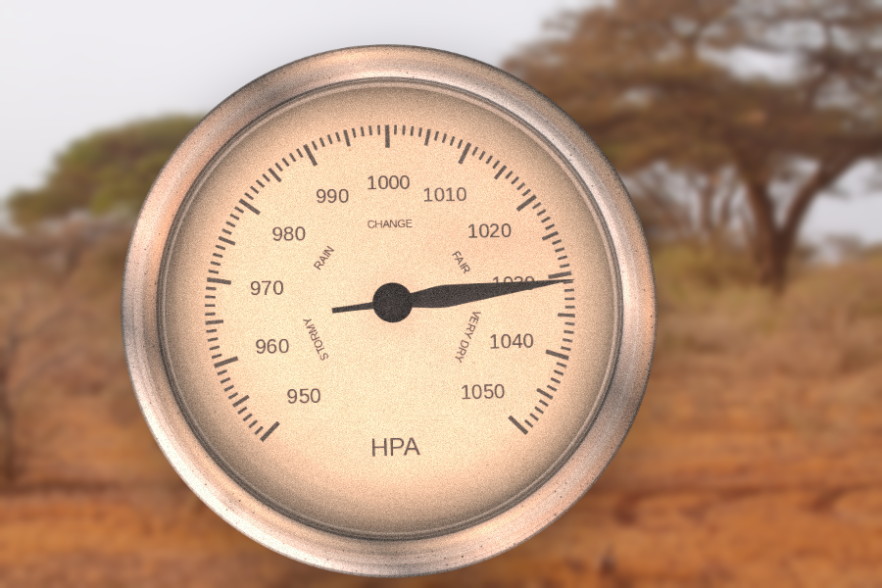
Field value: hPa 1031
